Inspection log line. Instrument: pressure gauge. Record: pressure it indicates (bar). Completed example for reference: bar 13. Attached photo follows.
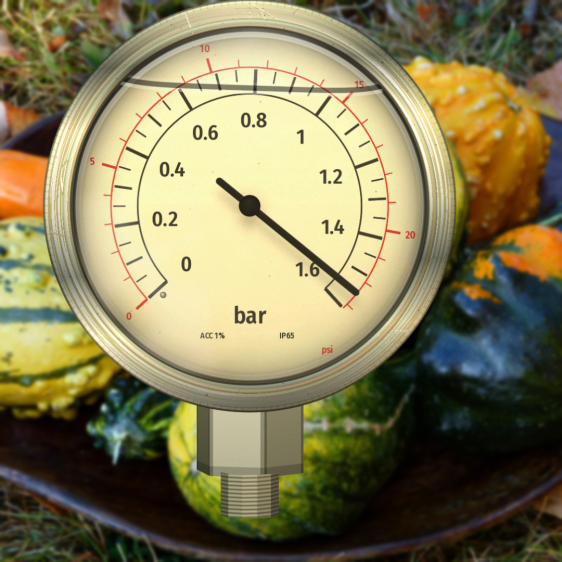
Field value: bar 1.55
